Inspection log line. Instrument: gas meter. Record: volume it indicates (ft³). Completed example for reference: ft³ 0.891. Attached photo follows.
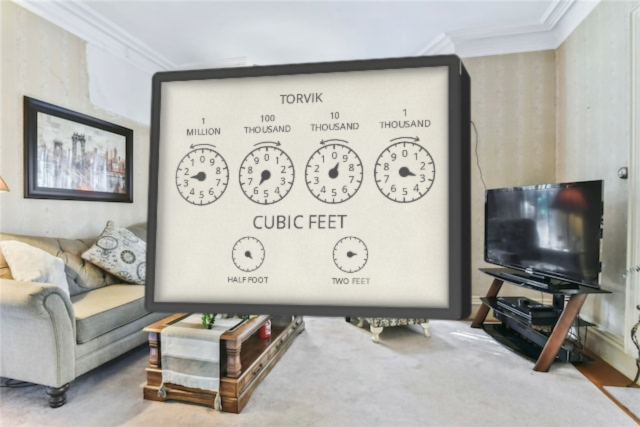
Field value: ft³ 259300
